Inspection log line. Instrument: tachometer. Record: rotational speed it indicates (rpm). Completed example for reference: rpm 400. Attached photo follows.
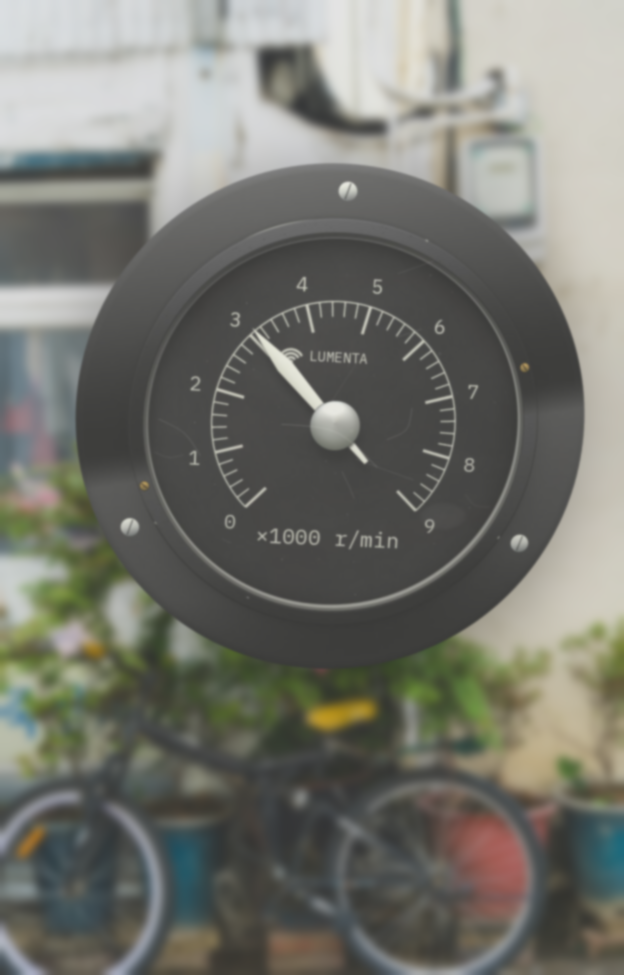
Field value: rpm 3100
